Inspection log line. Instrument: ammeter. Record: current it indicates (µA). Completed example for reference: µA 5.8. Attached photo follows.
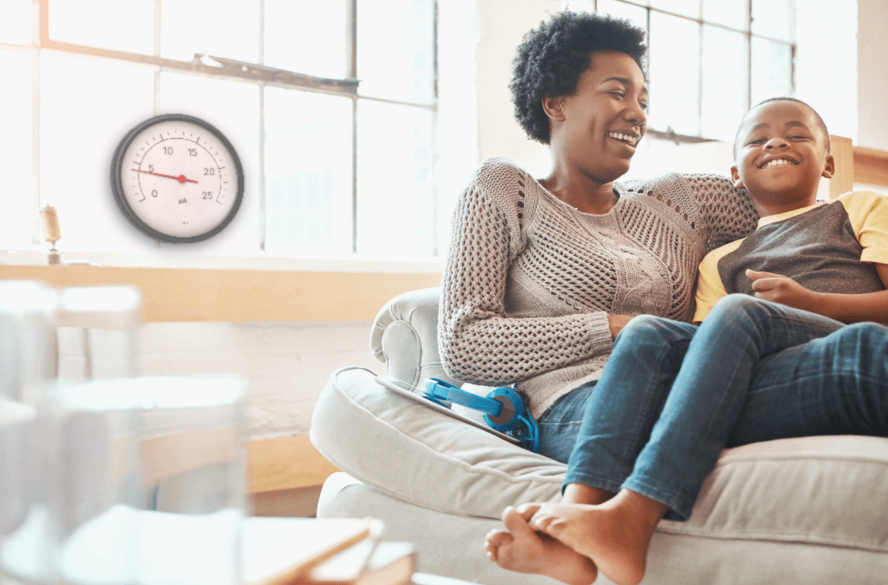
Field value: µA 4
